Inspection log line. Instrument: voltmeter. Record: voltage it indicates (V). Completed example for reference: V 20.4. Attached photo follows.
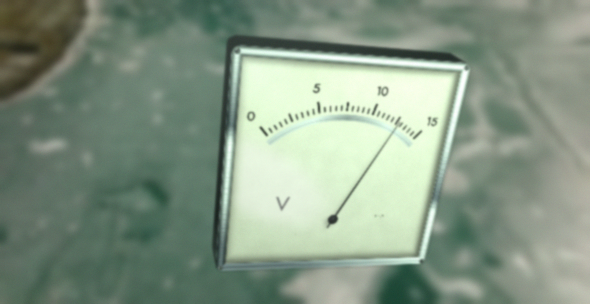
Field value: V 12.5
